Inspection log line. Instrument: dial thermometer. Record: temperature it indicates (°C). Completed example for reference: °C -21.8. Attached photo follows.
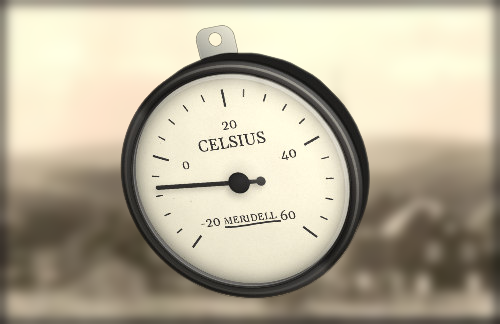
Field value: °C -6
